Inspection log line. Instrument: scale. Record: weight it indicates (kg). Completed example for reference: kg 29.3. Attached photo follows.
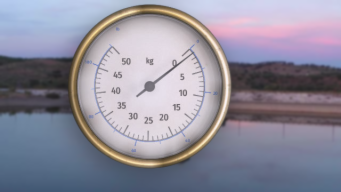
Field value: kg 1
